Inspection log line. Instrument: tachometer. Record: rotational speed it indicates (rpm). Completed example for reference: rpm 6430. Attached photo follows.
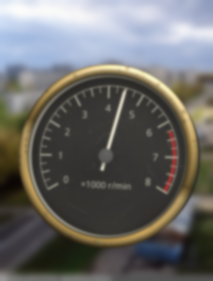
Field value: rpm 4500
